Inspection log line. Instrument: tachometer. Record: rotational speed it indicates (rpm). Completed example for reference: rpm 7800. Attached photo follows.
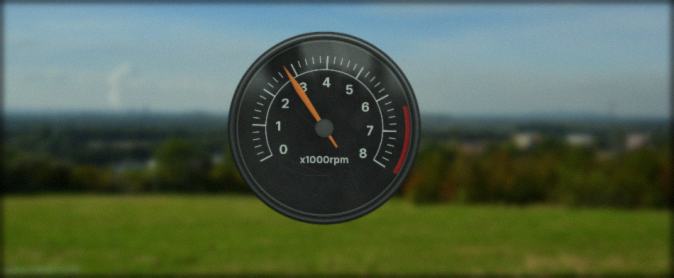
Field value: rpm 2800
